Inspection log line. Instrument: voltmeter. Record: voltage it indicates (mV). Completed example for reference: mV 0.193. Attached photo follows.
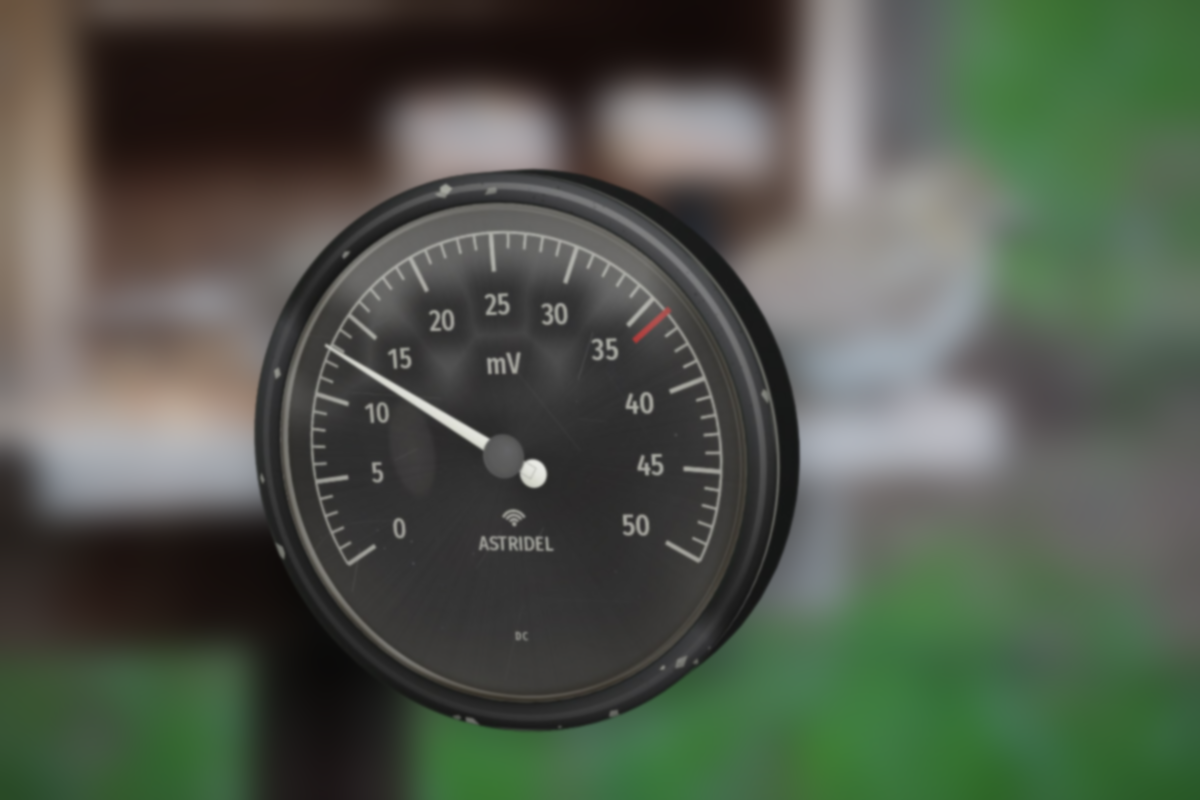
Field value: mV 13
